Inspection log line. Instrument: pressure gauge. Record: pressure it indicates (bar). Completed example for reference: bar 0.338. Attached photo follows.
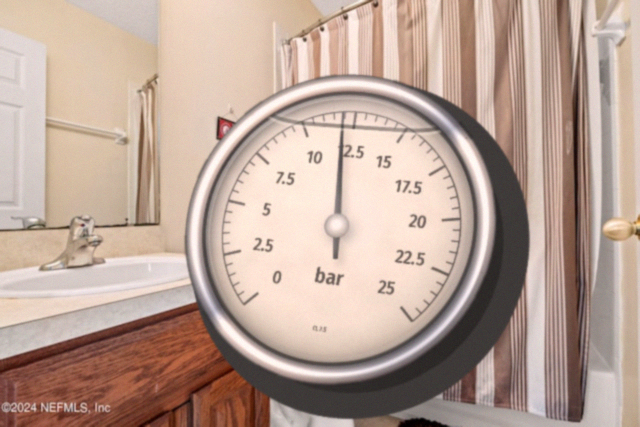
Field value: bar 12
